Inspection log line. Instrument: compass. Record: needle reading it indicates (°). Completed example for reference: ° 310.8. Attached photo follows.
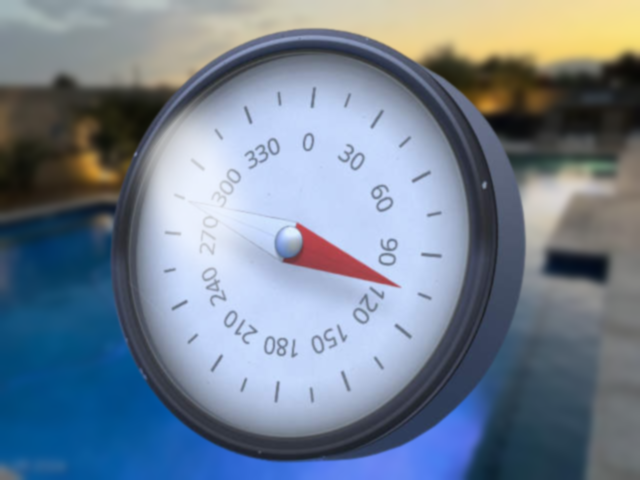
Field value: ° 105
